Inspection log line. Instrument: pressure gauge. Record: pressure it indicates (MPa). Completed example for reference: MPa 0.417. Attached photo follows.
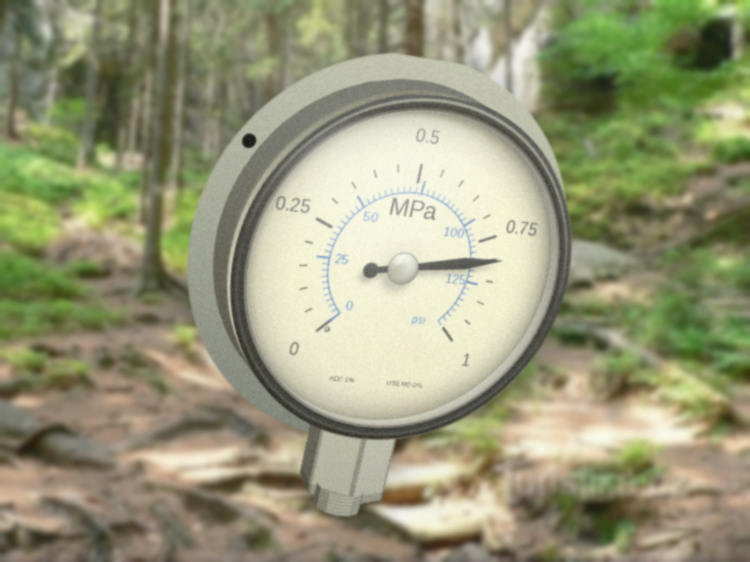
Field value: MPa 0.8
